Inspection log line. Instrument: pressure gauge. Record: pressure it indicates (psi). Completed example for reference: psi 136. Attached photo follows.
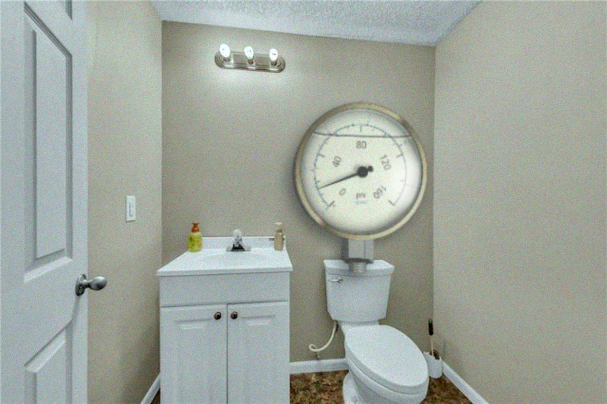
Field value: psi 15
